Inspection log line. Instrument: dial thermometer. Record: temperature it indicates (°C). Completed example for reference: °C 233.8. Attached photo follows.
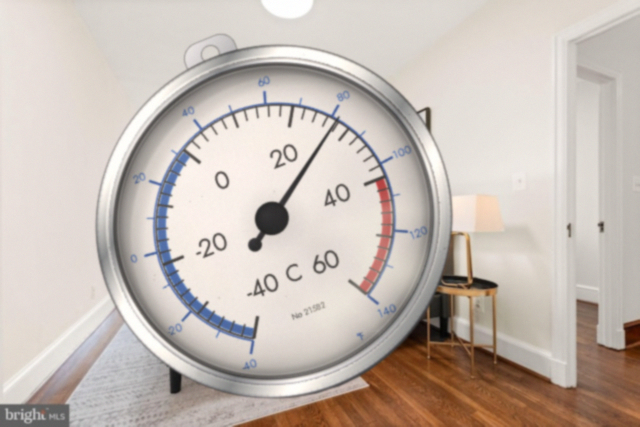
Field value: °C 28
